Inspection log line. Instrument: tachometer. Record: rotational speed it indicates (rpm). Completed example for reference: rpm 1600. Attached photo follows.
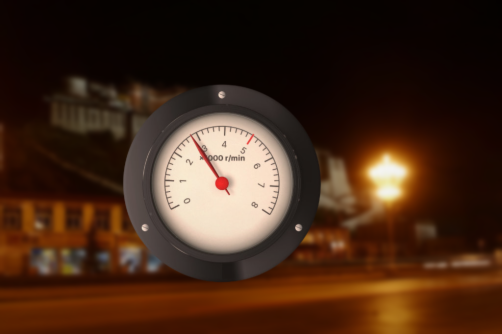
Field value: rpm 2800
